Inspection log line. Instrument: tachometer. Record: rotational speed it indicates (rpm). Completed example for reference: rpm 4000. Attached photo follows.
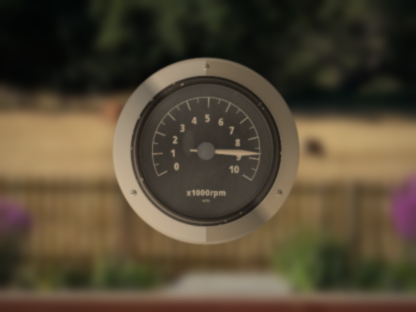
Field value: rpm 8750
